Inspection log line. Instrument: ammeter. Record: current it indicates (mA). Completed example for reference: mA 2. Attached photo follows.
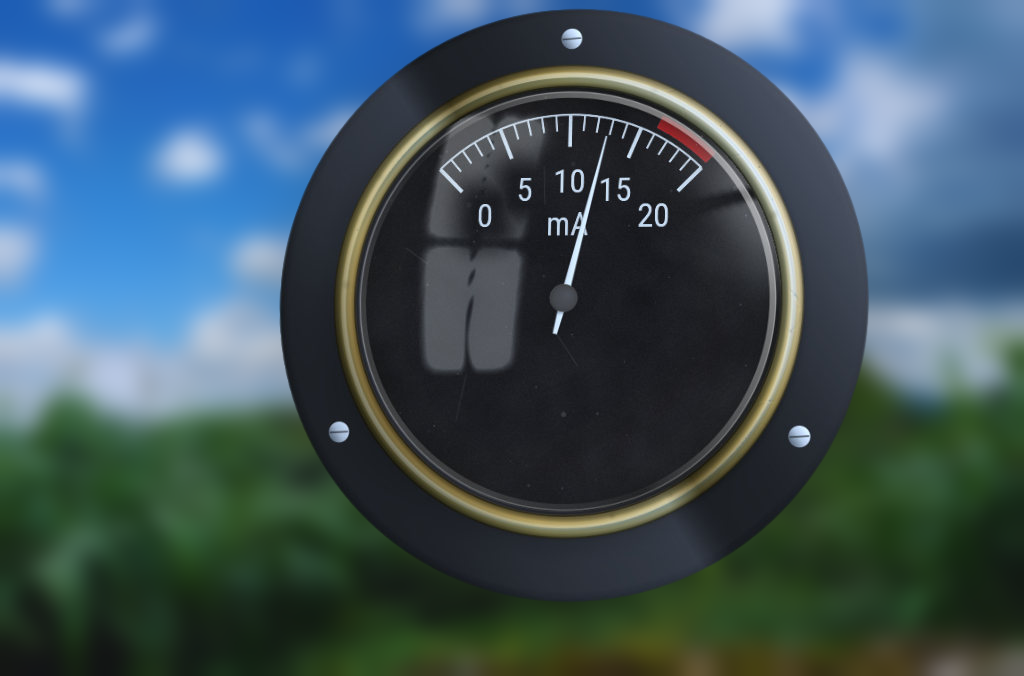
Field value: mA 13
